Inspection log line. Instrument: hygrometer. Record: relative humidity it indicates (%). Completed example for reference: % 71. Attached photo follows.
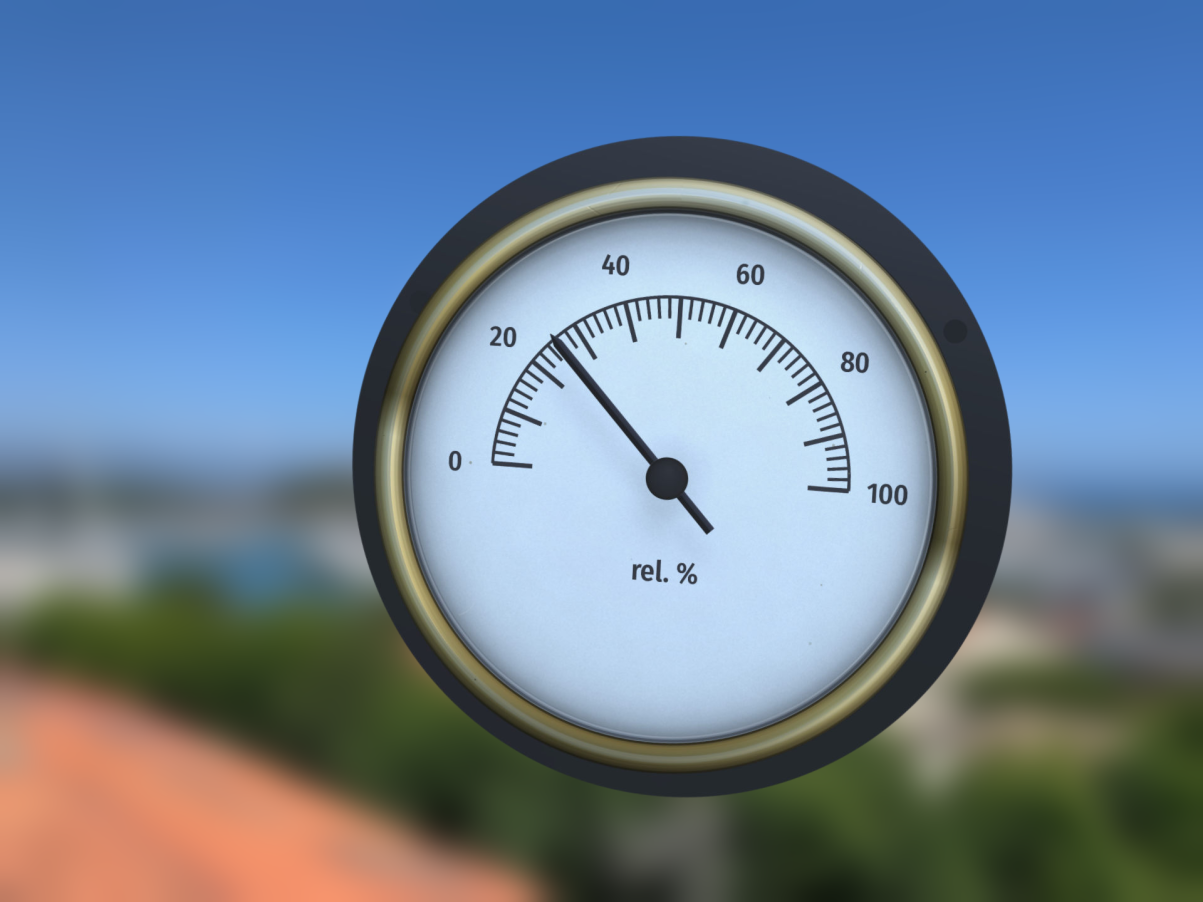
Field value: % 26
